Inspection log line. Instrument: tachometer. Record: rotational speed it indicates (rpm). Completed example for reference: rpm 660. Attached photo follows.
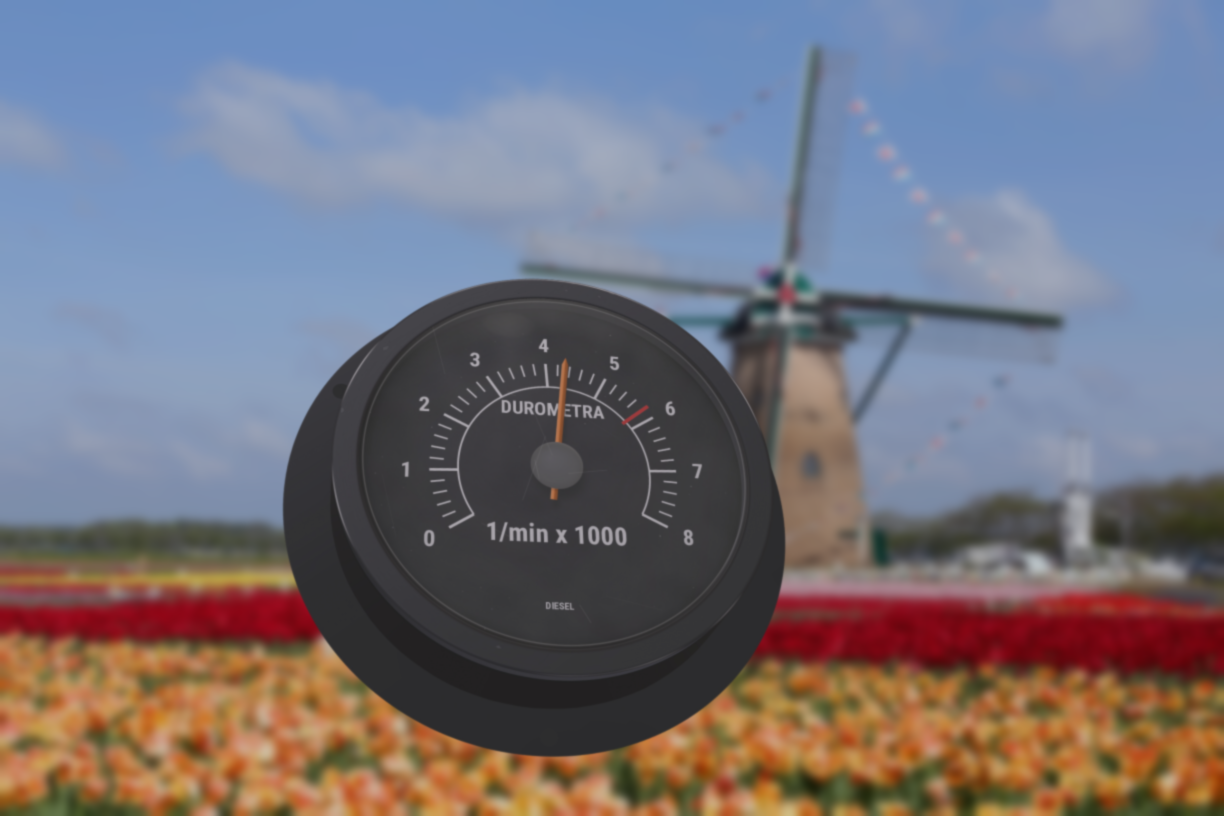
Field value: rpm 4300
